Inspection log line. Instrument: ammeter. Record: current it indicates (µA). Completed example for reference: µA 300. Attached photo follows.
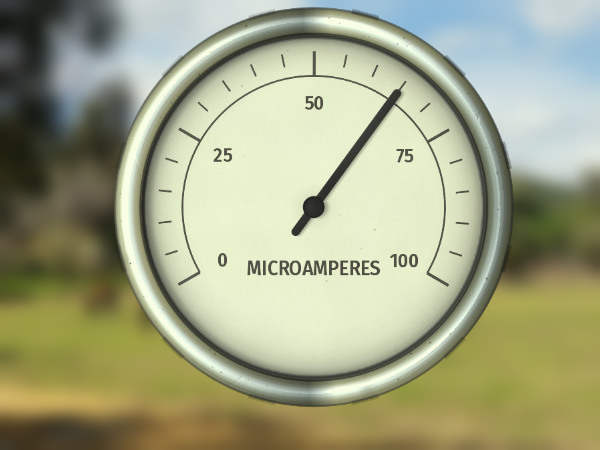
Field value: µA 65
